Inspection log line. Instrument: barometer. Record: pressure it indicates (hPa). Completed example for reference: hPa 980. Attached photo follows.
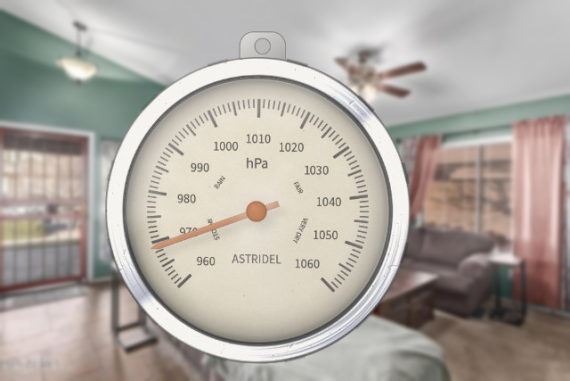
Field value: hPa 969
